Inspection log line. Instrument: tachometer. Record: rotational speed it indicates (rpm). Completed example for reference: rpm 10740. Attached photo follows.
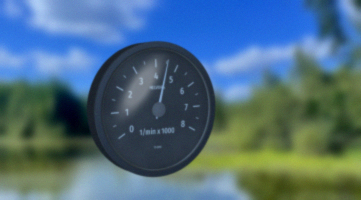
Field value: rpm 4500
